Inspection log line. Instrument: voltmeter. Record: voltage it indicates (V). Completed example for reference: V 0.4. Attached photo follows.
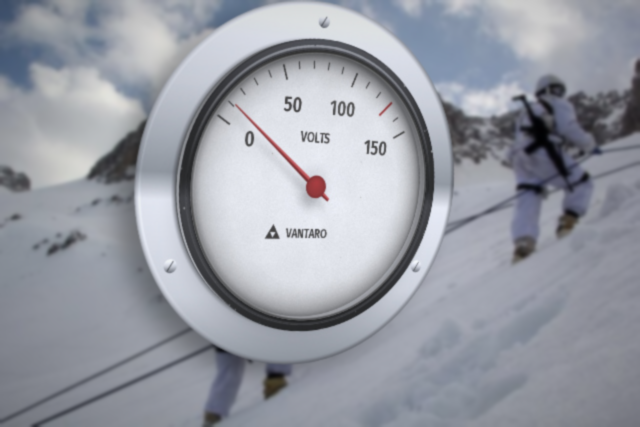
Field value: V 10
